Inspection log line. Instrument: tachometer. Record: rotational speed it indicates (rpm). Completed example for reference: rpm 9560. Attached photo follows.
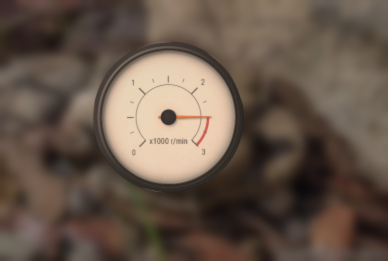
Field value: rpm 2500
